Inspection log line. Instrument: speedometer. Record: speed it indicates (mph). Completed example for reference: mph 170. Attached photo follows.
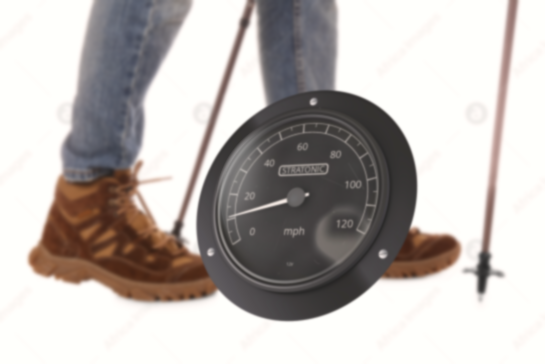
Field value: mph 10
